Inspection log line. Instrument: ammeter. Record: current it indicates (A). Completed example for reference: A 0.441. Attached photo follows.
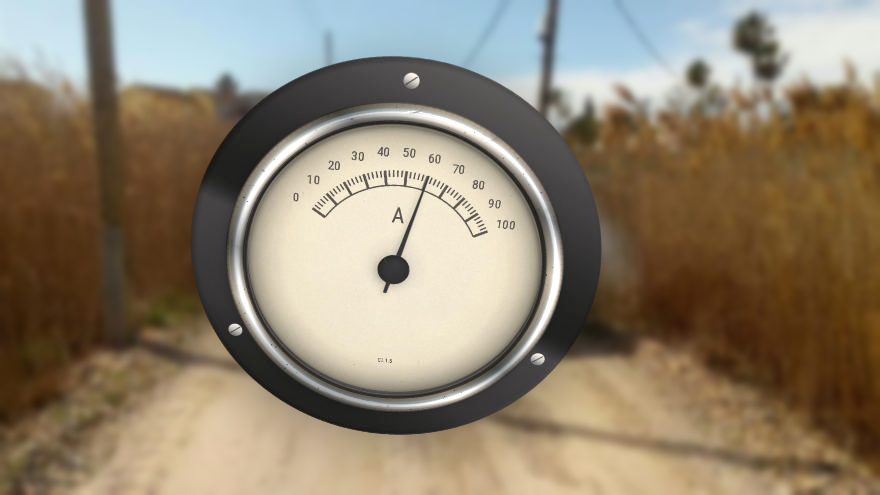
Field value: A 60
